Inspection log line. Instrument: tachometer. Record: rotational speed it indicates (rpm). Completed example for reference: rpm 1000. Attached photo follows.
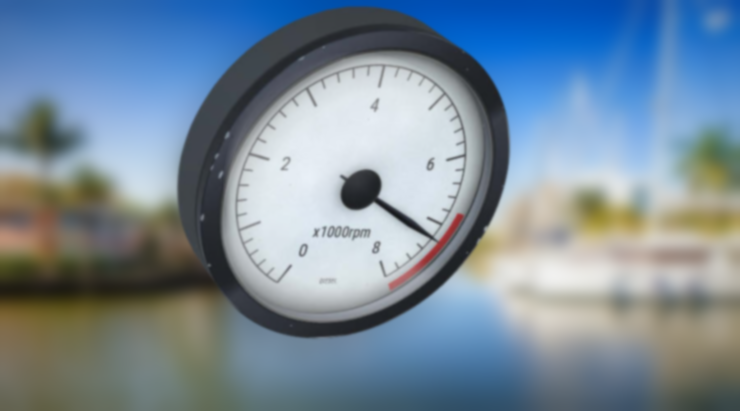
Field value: rpm 7200
